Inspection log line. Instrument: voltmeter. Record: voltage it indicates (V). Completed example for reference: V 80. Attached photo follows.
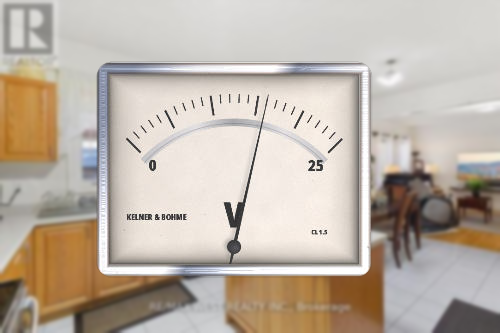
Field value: V 16
